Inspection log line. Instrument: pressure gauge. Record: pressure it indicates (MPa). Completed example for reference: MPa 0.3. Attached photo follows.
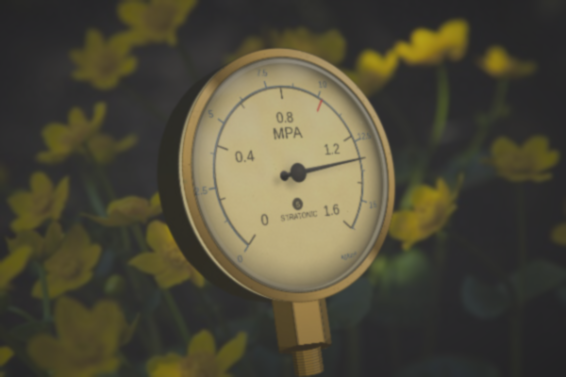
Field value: MPa 1.3
